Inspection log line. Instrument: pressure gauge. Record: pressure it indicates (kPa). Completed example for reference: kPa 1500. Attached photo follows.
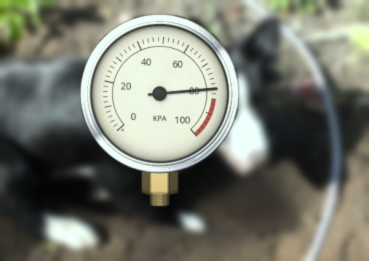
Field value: kPa 80
